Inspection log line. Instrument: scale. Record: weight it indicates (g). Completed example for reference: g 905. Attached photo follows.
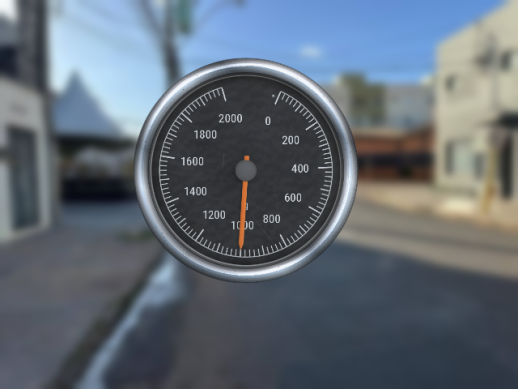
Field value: g 1000
